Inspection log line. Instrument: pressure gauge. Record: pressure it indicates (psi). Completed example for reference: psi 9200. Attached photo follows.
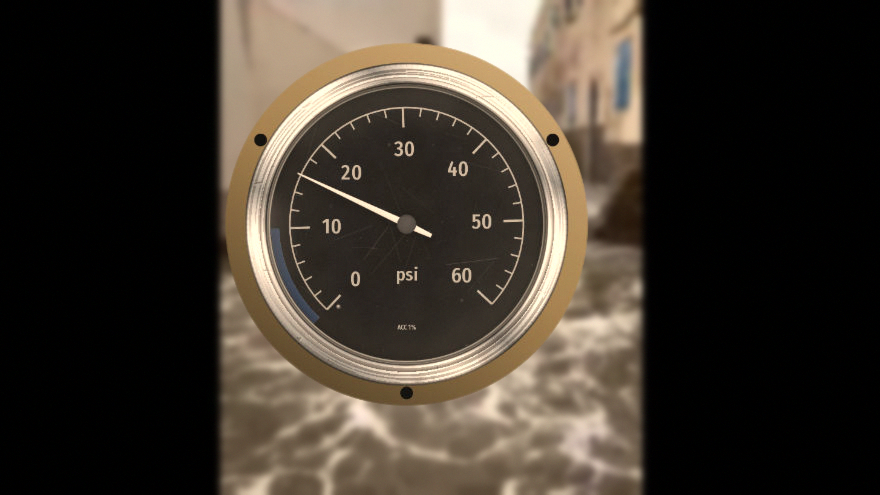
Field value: psi 16
